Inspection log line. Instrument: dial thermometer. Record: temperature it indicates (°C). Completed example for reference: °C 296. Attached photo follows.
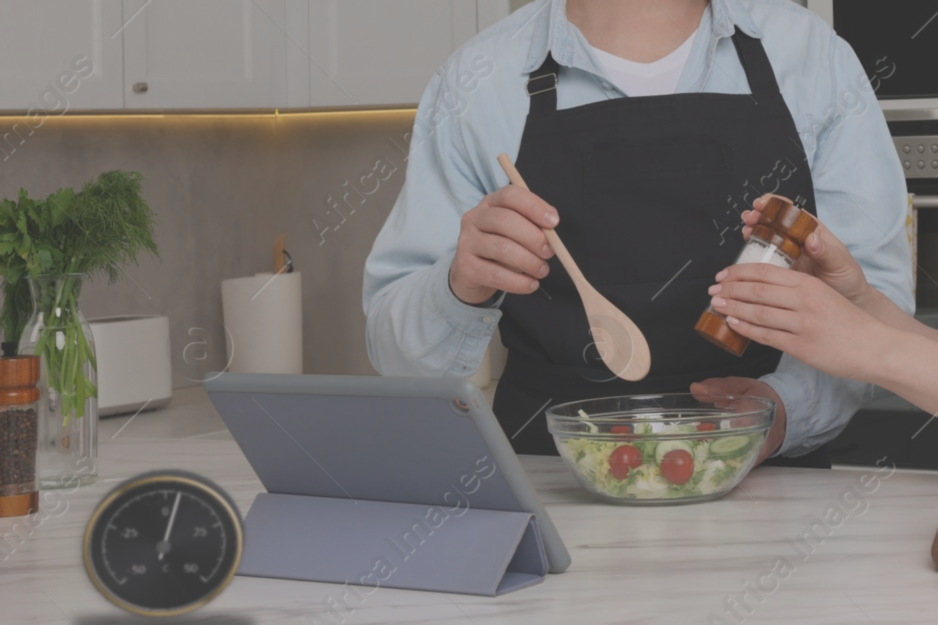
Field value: °C 5
